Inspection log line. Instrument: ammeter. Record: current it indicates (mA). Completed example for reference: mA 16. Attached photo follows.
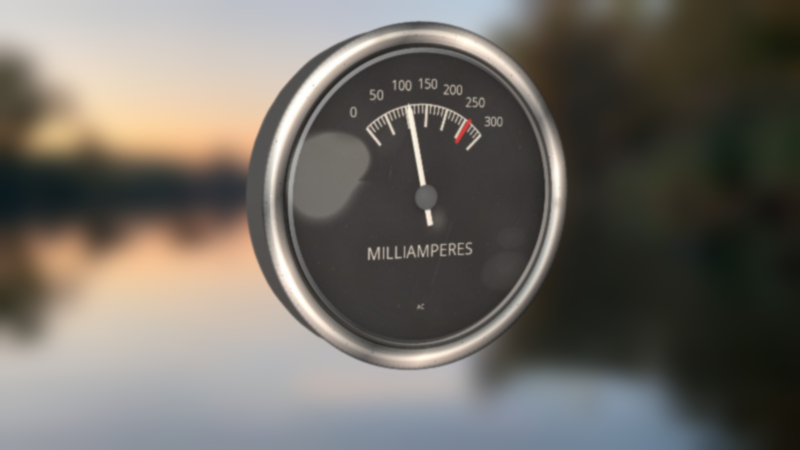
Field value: mA 100
